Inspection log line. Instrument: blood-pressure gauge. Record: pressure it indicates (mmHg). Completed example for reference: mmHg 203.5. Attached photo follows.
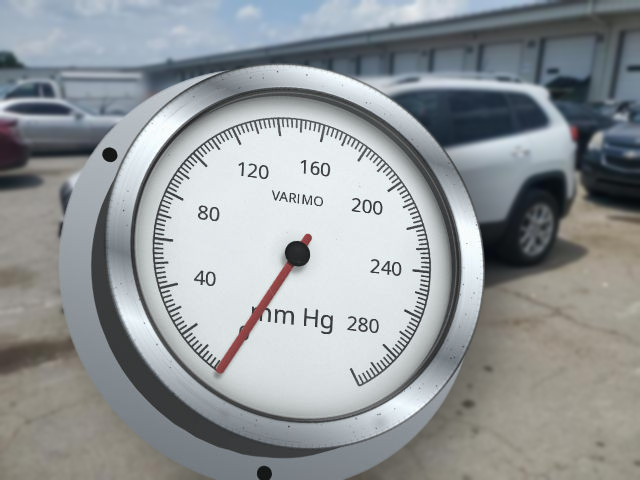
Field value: mmHg 0
